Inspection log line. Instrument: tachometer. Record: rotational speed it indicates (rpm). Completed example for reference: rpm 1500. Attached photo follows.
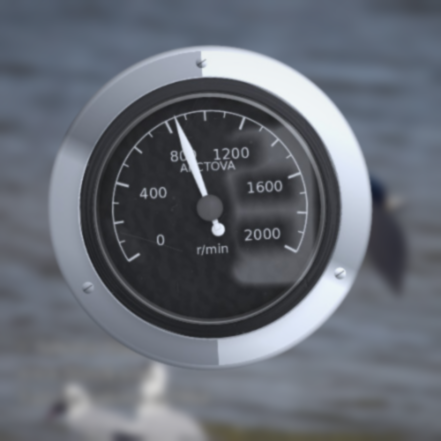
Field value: rpm 850
